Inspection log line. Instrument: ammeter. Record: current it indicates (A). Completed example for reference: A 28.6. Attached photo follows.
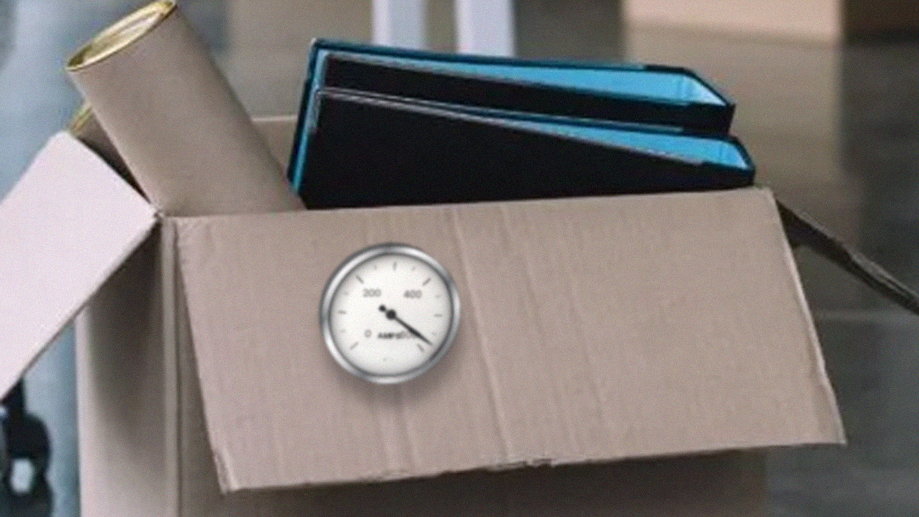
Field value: A 575
